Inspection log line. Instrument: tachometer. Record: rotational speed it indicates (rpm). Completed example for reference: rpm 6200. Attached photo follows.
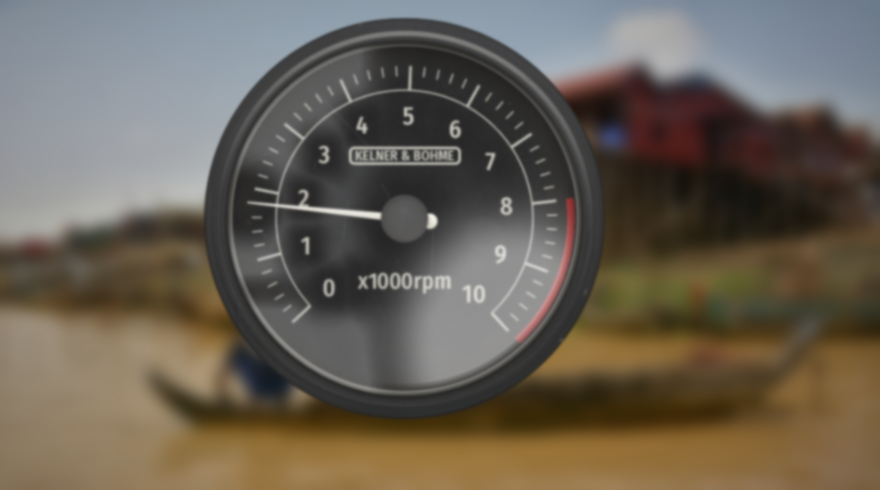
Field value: rpm 1800
